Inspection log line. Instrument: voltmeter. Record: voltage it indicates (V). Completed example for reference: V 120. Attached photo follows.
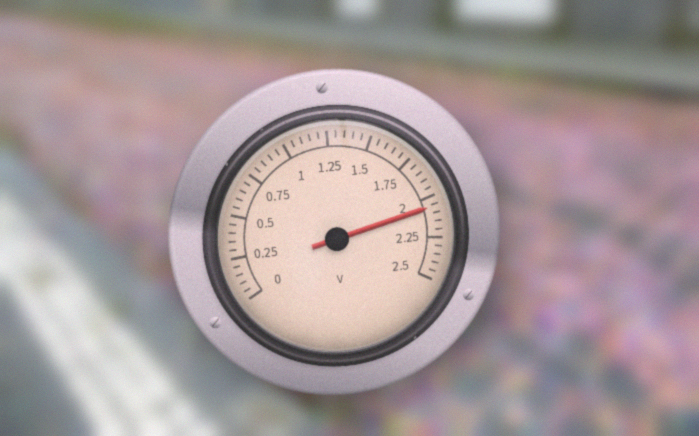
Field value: V 2.05
